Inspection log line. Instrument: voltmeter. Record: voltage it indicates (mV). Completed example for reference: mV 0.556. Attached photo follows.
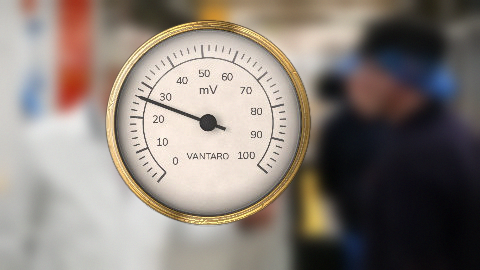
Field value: mV 26
